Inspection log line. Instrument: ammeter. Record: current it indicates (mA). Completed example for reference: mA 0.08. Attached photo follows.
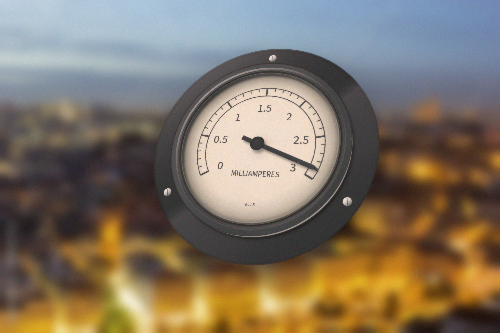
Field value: mA 2.9
